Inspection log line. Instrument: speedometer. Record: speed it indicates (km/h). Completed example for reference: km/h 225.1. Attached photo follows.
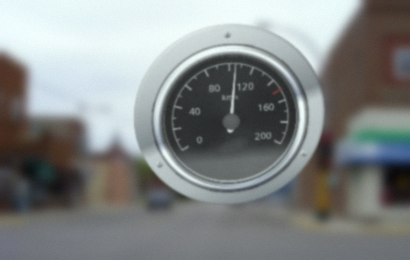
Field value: km/h 105
